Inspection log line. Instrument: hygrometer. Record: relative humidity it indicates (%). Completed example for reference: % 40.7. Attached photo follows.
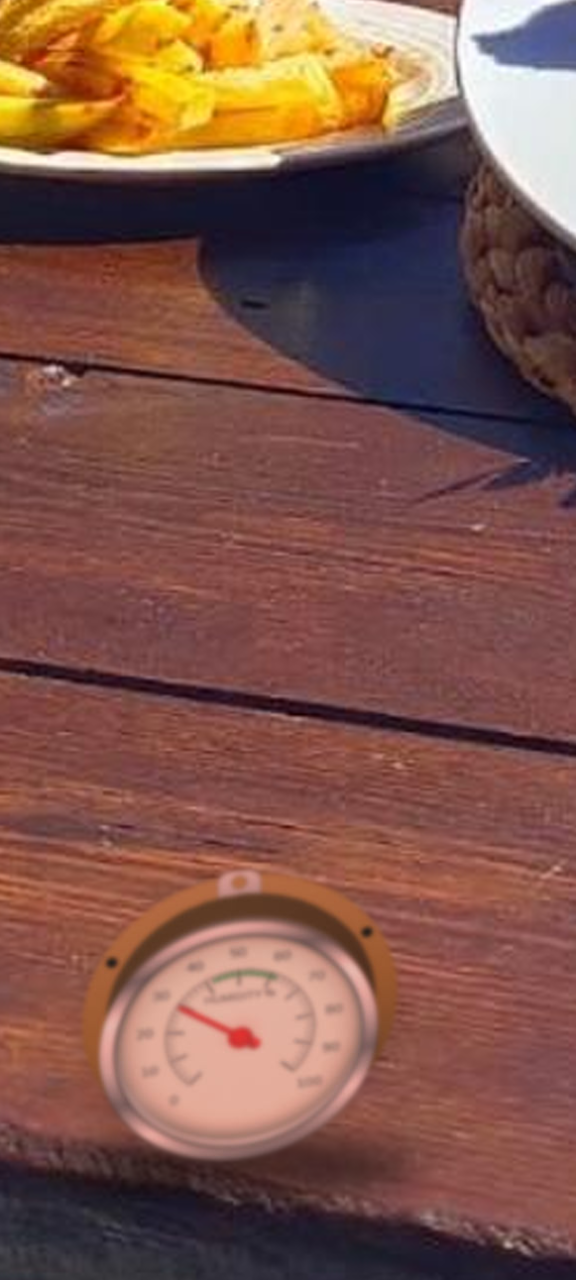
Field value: % 30
